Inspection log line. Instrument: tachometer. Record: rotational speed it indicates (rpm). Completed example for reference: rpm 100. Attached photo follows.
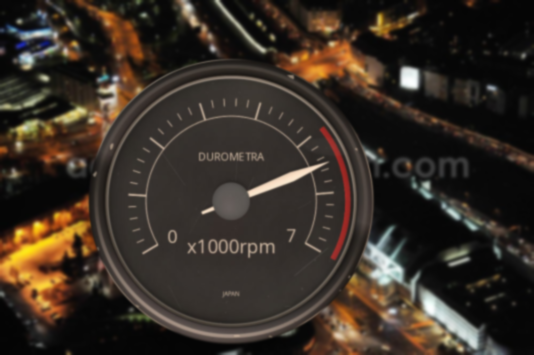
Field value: rpm 5500
